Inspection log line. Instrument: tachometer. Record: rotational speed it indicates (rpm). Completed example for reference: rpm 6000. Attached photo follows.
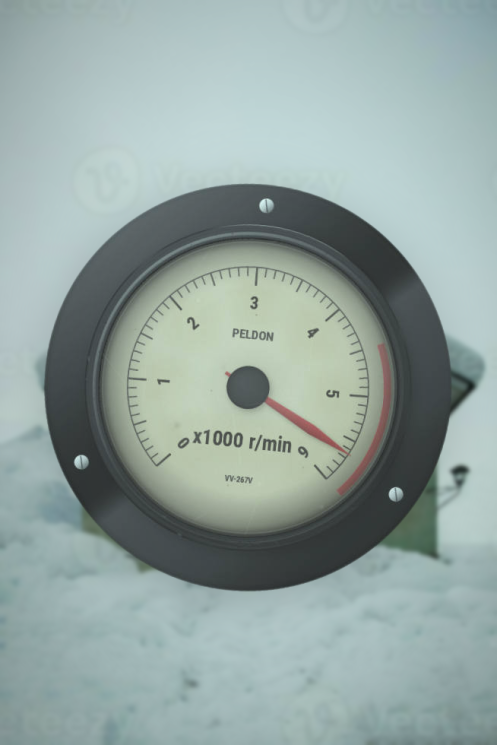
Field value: rpm 5650
